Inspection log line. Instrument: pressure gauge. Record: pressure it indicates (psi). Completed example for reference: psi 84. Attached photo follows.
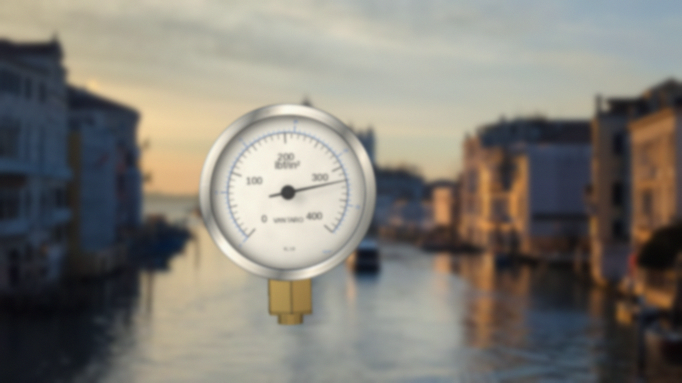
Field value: psi 320
